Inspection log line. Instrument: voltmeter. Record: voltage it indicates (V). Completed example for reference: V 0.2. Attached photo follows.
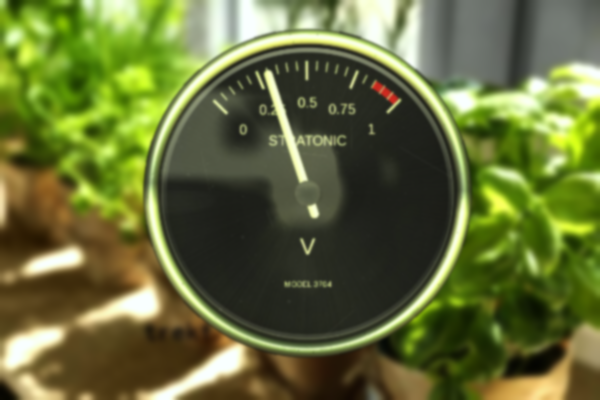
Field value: V 0.3
